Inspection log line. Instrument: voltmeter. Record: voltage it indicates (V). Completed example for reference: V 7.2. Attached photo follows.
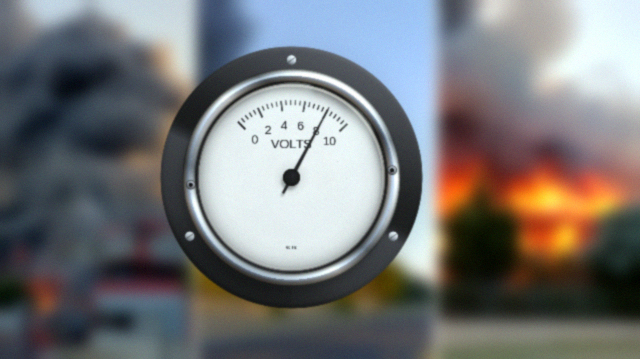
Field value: V 8
